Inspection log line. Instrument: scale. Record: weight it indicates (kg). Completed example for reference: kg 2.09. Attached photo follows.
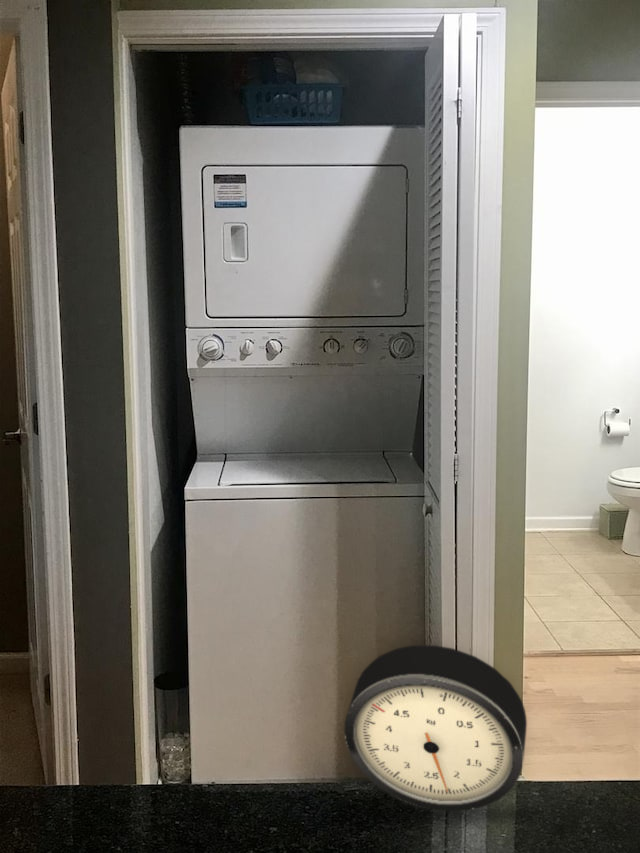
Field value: kg 2.25
